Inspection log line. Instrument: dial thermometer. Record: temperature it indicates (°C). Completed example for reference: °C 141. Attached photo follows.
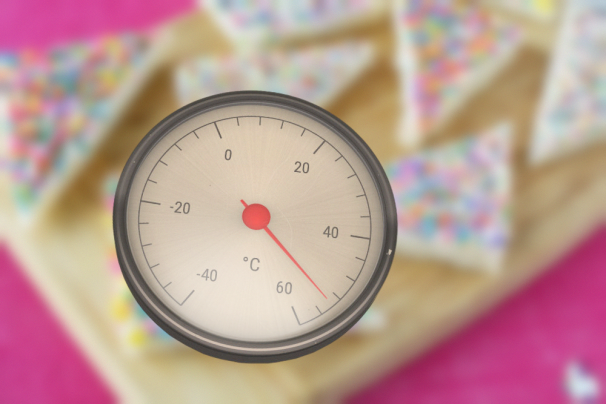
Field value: °C 54
